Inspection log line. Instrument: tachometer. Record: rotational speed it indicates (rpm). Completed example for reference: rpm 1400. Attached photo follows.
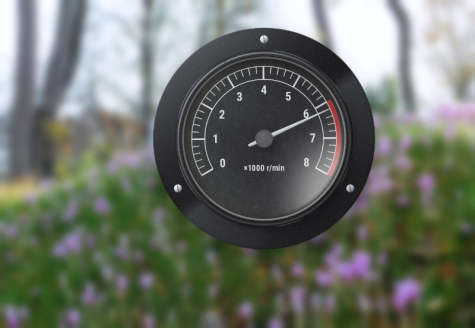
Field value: rpm 6200
